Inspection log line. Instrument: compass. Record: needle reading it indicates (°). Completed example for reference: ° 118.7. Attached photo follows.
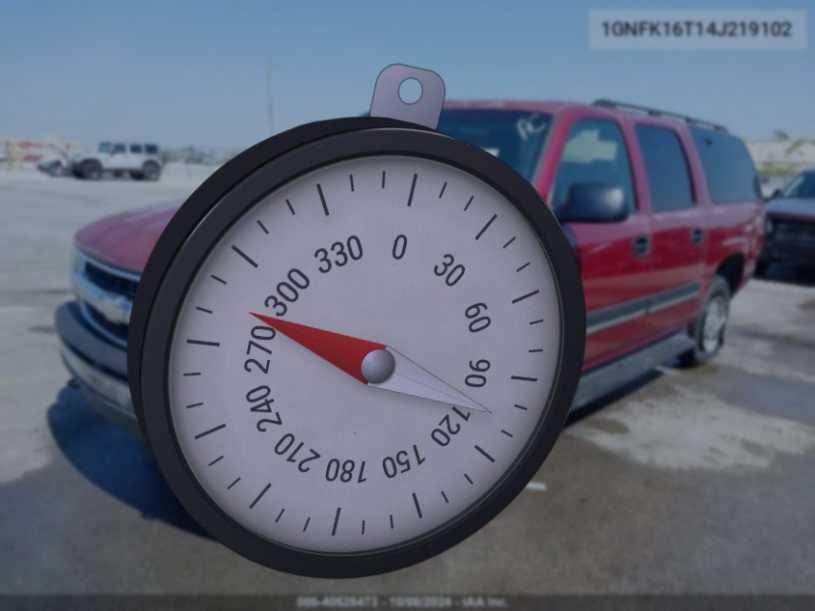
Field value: ° 285
